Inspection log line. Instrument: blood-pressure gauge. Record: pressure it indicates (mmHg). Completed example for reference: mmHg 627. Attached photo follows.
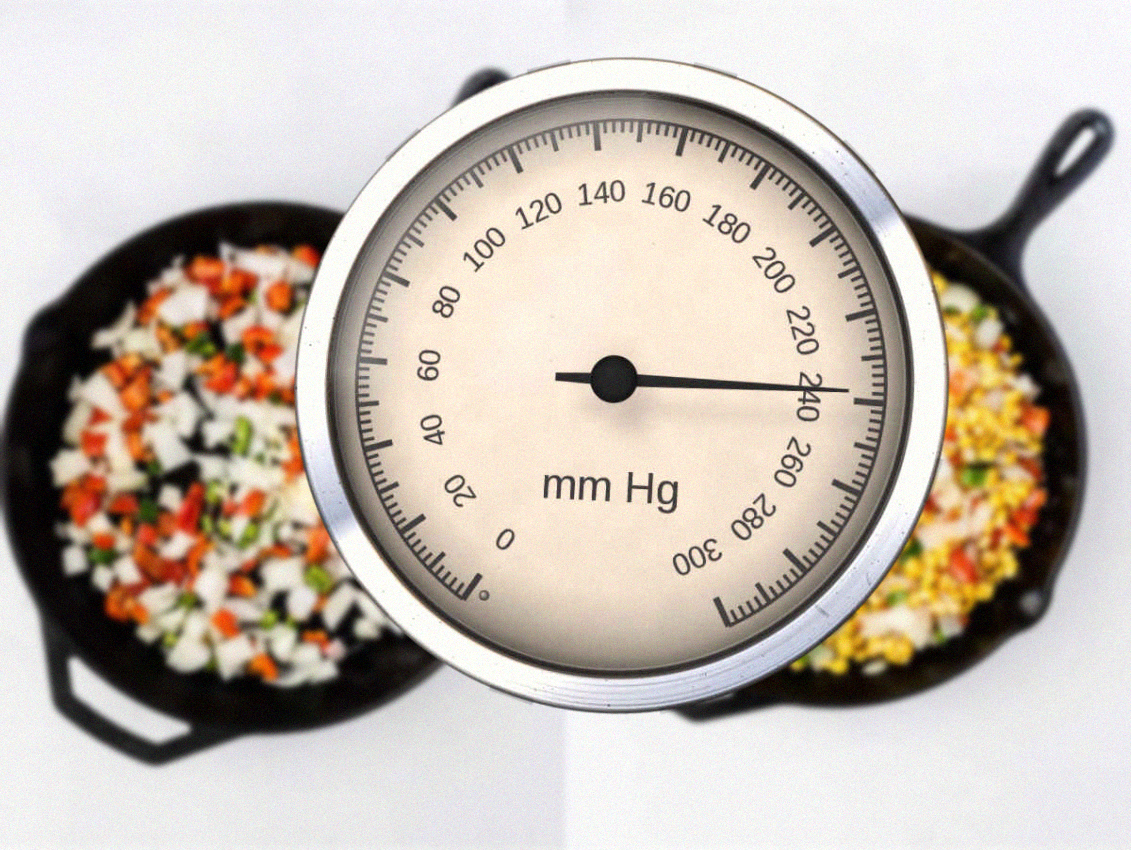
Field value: mmHg 238
